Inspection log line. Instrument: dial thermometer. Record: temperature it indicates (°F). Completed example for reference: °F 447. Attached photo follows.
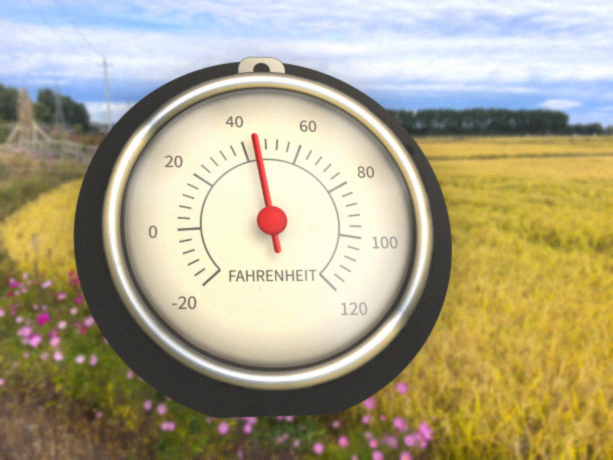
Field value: °F 44
